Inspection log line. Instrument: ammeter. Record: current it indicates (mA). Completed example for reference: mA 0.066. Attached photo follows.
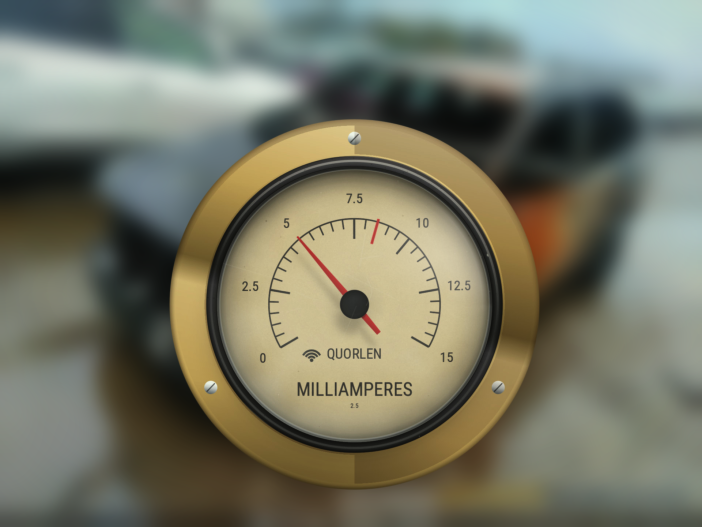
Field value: mA 5
